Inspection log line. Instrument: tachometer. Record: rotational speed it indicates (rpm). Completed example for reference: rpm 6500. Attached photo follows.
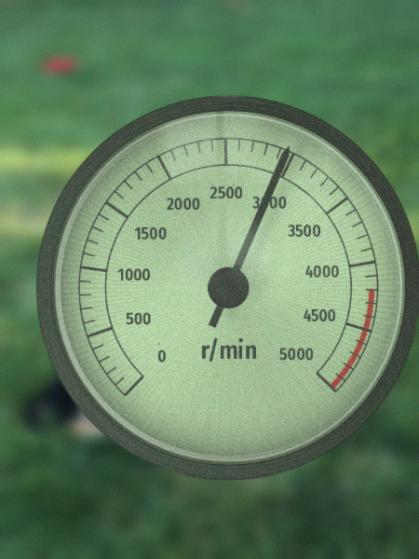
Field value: rpm 2950
